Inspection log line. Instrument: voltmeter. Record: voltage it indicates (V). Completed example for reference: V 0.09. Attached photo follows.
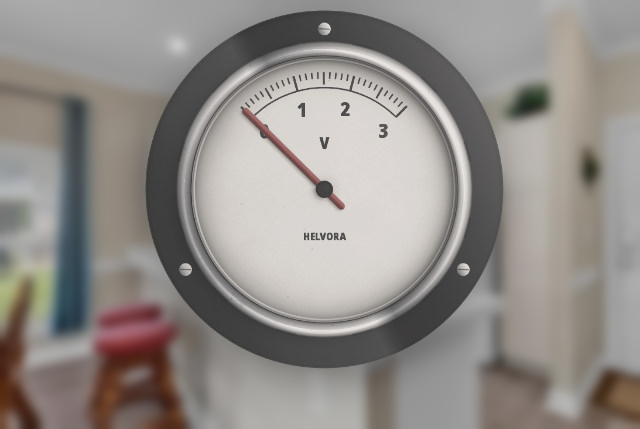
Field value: V 0
